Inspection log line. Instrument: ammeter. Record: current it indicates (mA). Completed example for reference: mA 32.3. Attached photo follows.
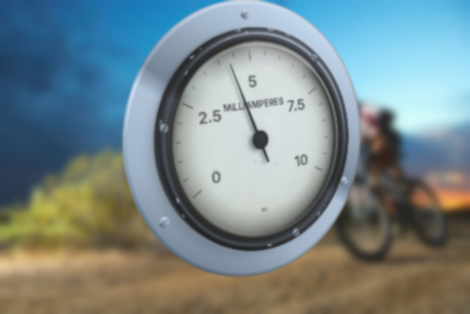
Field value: mA 4.25
